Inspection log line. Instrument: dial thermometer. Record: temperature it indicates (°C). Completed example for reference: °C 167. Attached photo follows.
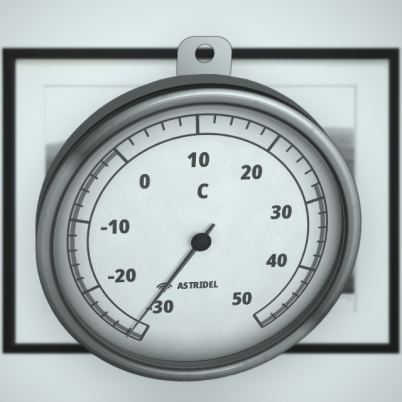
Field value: °C -28
